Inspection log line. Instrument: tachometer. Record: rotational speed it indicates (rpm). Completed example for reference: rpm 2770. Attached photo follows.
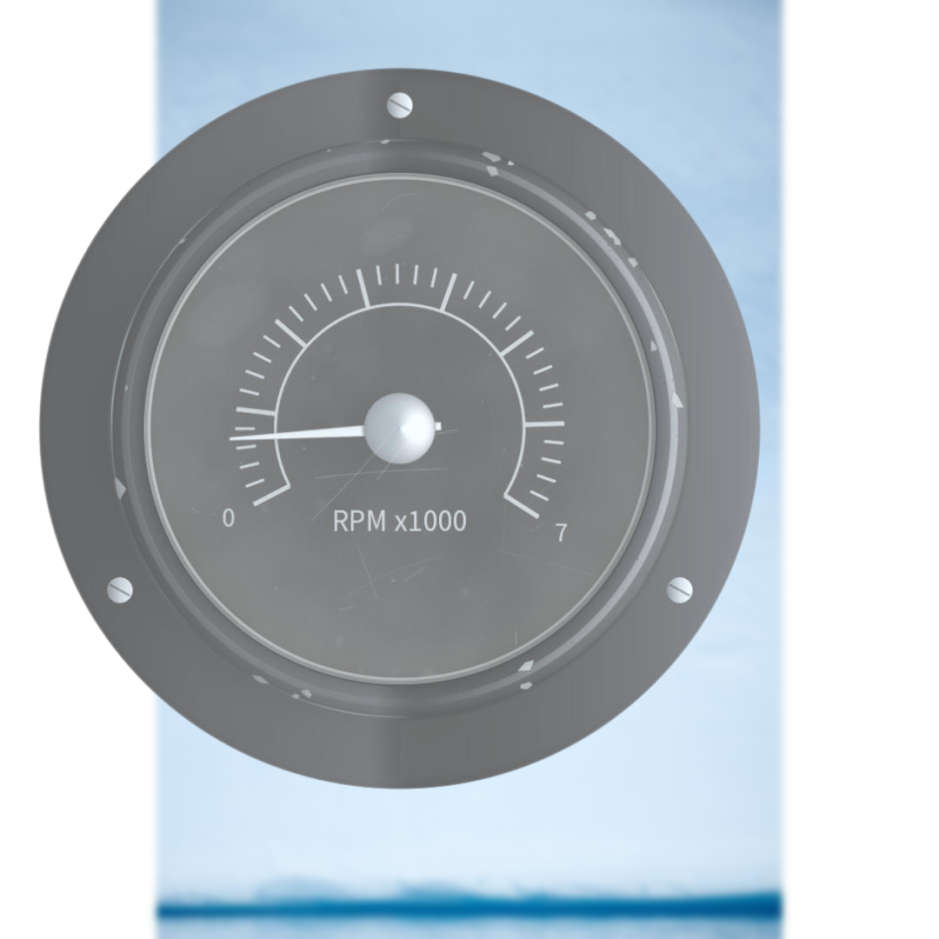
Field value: rpm 700
